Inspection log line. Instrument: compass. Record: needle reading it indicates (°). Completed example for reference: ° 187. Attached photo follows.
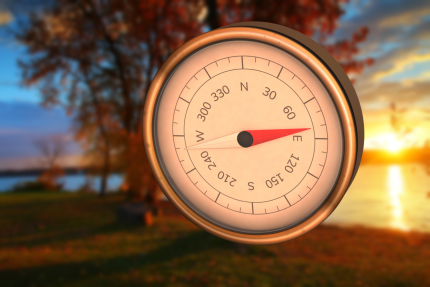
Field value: ° 80
